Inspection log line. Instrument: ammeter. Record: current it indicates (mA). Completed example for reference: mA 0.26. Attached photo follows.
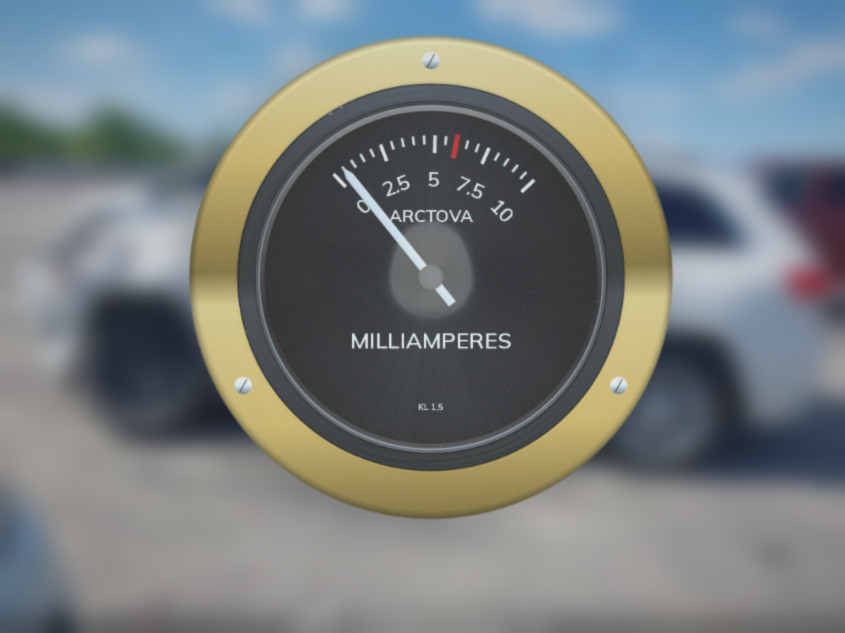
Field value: mA 0.5
